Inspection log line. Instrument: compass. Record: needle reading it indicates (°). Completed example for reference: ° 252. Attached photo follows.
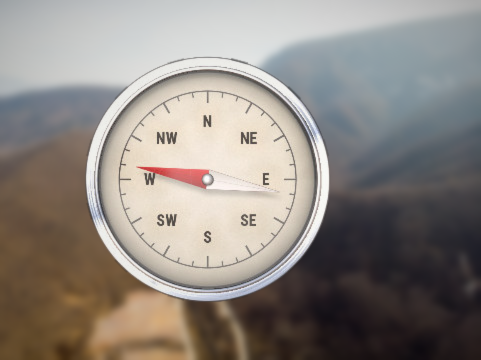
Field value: ° 280
